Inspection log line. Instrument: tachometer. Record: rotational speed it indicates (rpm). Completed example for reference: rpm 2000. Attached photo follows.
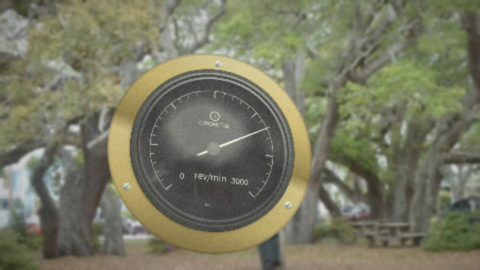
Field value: rpm 2200
